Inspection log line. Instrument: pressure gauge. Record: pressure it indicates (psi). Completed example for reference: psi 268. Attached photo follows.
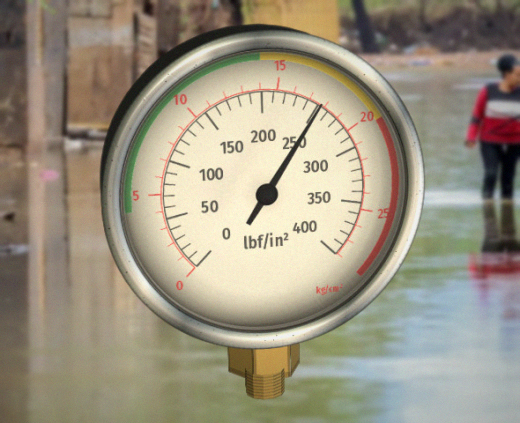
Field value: psi 250
